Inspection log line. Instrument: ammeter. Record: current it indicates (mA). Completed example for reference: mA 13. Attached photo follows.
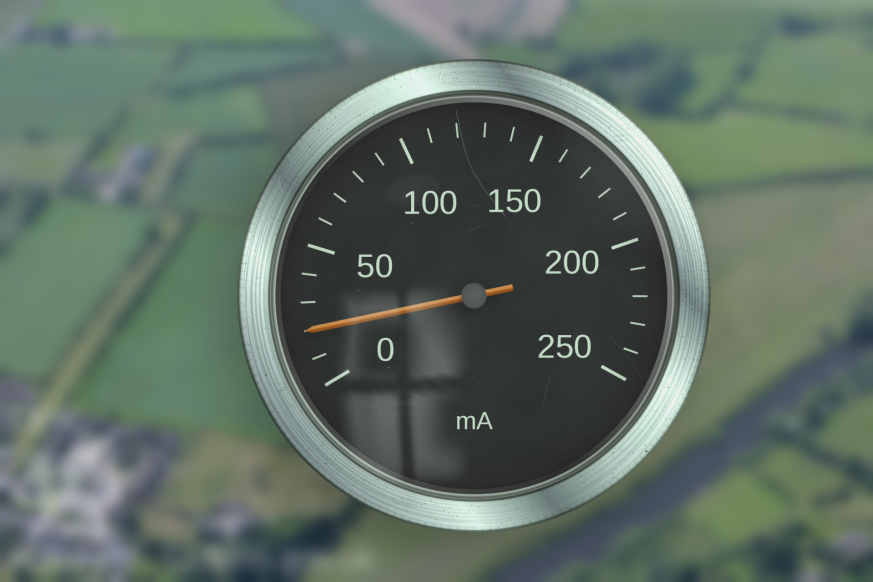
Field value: mA 20
